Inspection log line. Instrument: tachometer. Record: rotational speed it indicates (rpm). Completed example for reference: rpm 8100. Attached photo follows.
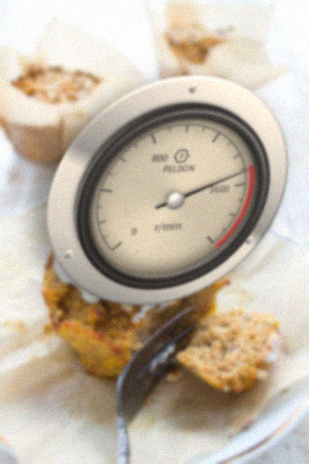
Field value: rpm 1500
